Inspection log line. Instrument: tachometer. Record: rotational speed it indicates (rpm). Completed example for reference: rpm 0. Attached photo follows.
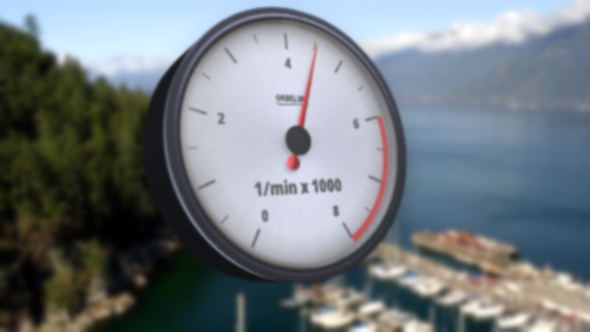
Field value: rpm 4500
